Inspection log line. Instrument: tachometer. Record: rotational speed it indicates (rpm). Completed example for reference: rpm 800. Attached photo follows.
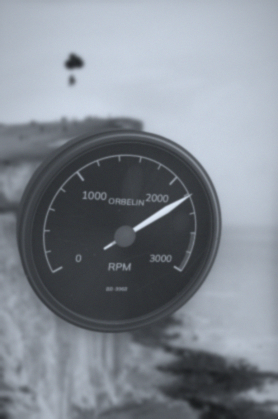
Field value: rpm 2200
